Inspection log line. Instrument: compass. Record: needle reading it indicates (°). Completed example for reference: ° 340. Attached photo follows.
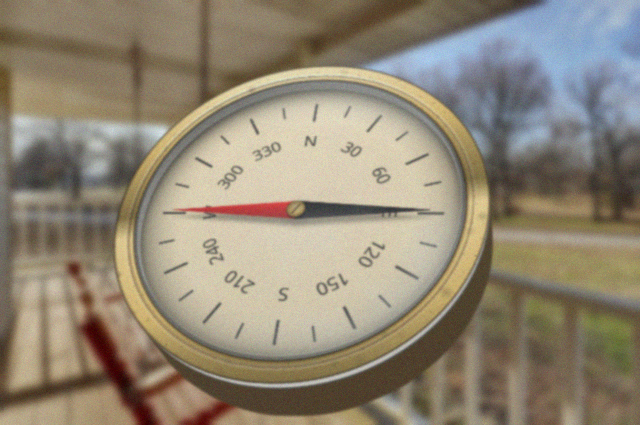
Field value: ° 270
